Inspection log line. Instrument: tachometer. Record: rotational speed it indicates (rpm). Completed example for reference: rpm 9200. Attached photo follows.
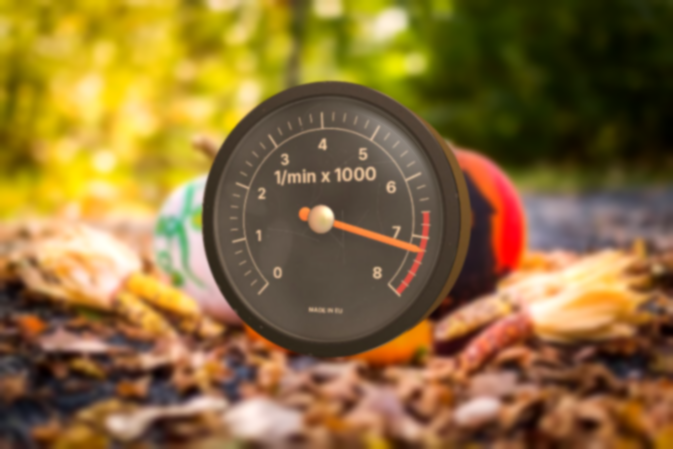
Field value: rpm 7200
